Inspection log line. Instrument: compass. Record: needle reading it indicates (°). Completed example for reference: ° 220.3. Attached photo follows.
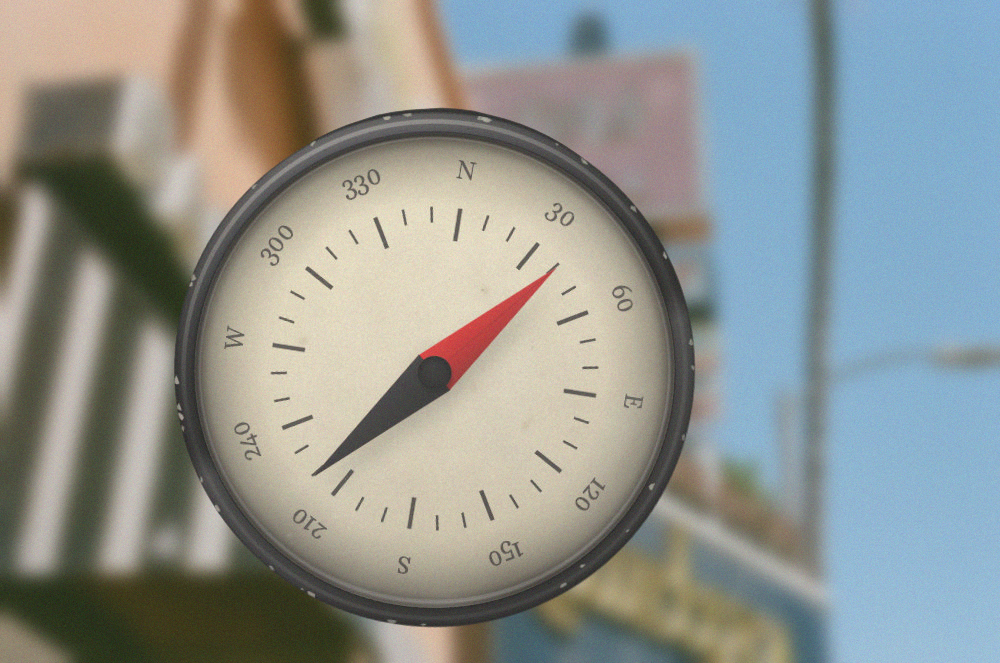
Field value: ° 40
